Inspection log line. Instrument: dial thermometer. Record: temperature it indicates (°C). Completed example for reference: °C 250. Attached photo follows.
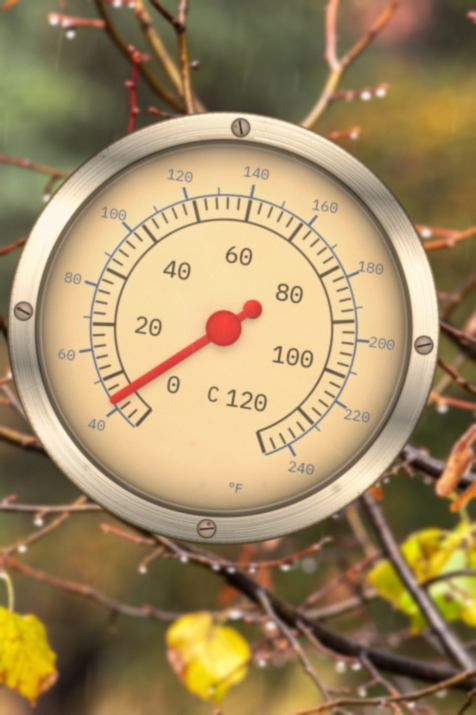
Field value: °C 6
